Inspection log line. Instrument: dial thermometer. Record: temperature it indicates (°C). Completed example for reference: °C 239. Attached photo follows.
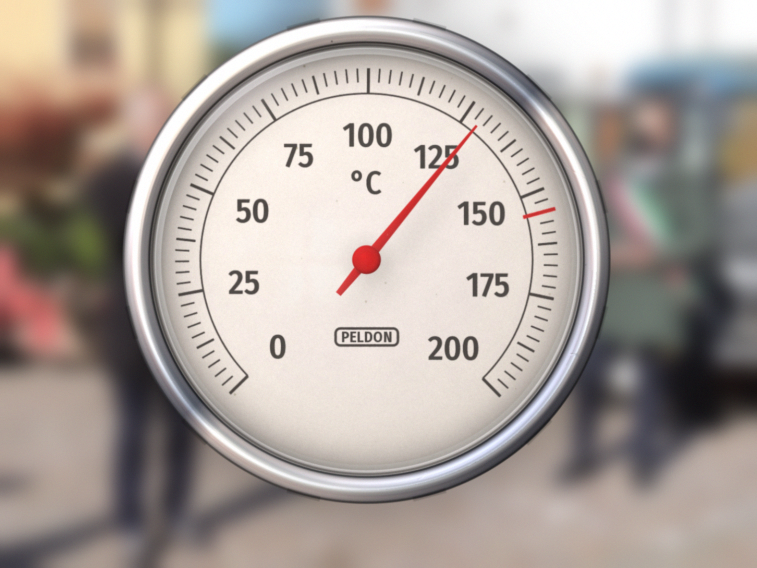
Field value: °C 128.75
